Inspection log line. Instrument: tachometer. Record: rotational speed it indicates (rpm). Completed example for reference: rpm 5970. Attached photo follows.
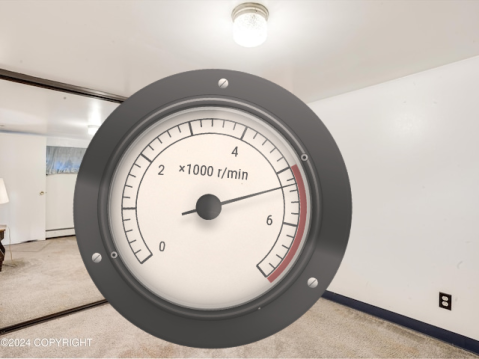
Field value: rpm 5300
